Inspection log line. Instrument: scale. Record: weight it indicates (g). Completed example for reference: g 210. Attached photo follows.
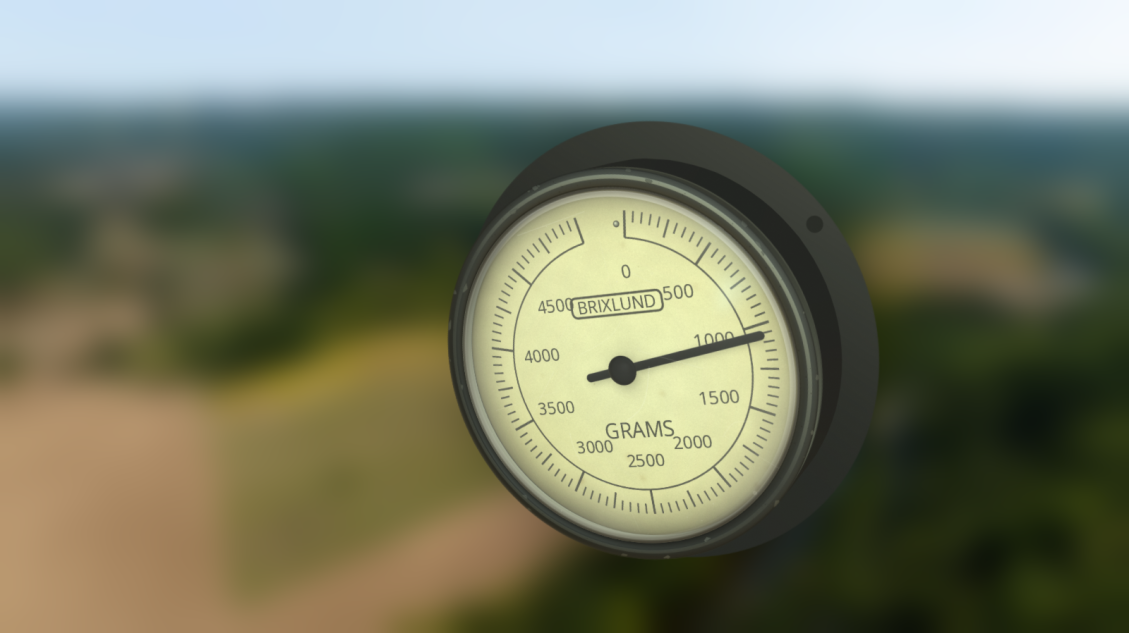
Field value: g 1050
